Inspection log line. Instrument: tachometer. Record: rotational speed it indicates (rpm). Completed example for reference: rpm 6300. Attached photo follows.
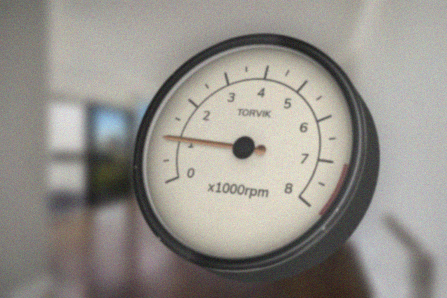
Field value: rpm 1000
